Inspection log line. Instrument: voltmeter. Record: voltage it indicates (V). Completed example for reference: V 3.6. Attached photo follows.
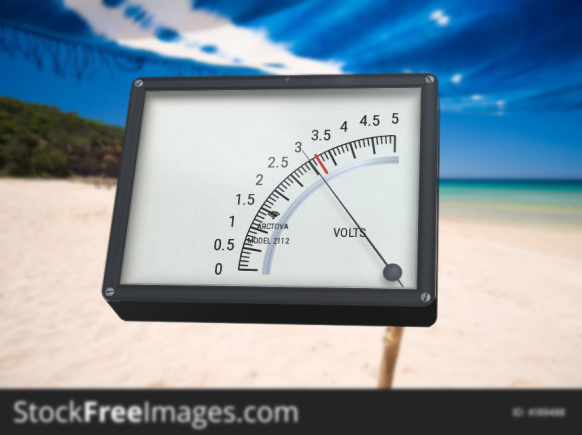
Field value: V 3
